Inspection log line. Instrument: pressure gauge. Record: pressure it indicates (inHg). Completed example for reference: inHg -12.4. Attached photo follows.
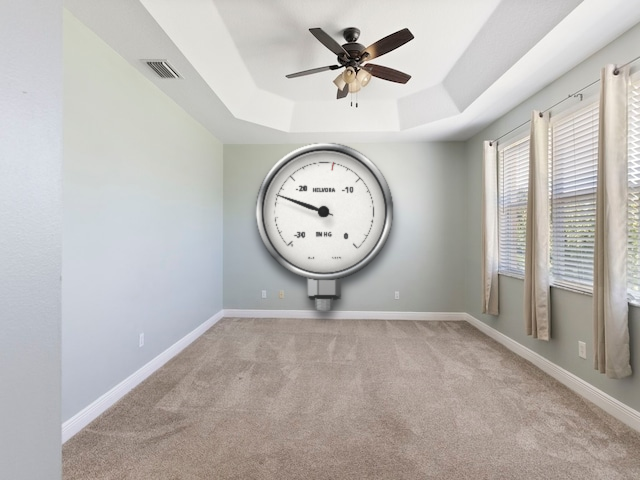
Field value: inHg -23
